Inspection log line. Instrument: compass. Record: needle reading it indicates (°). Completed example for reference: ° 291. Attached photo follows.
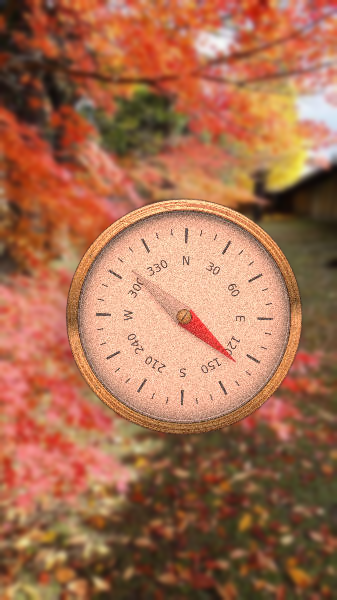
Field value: ° 130
